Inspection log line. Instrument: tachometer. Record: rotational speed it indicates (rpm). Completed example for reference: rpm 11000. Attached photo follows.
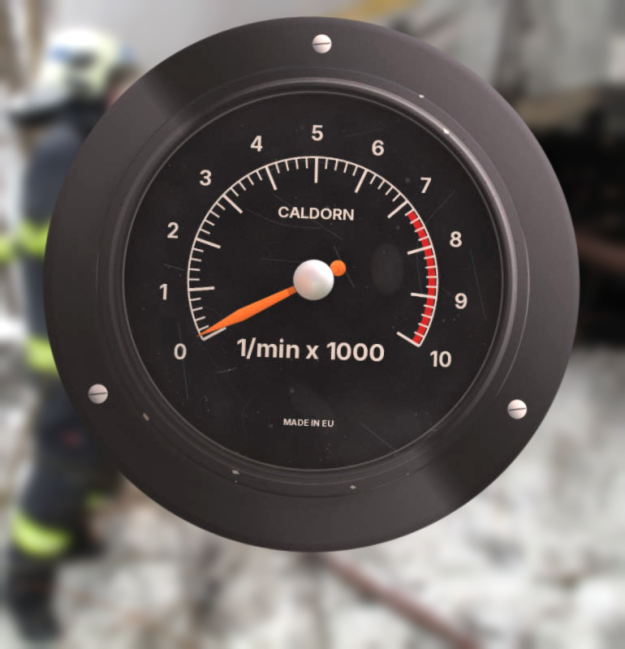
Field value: rpm 100
